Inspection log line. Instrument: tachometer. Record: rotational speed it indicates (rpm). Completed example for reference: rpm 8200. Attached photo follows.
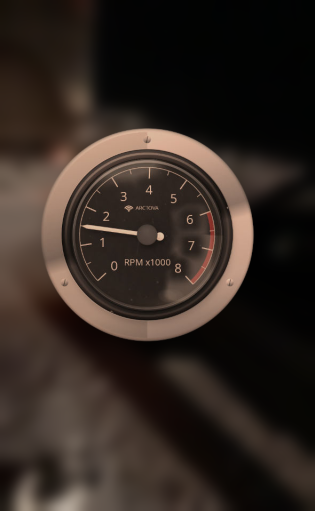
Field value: rpm 1500
